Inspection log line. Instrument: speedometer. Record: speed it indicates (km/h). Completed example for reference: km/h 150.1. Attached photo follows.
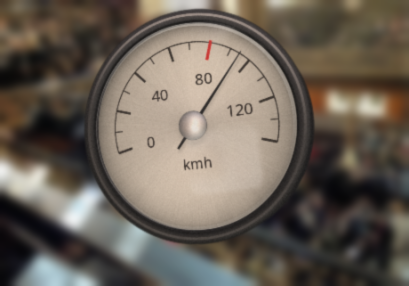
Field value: km/h 95
